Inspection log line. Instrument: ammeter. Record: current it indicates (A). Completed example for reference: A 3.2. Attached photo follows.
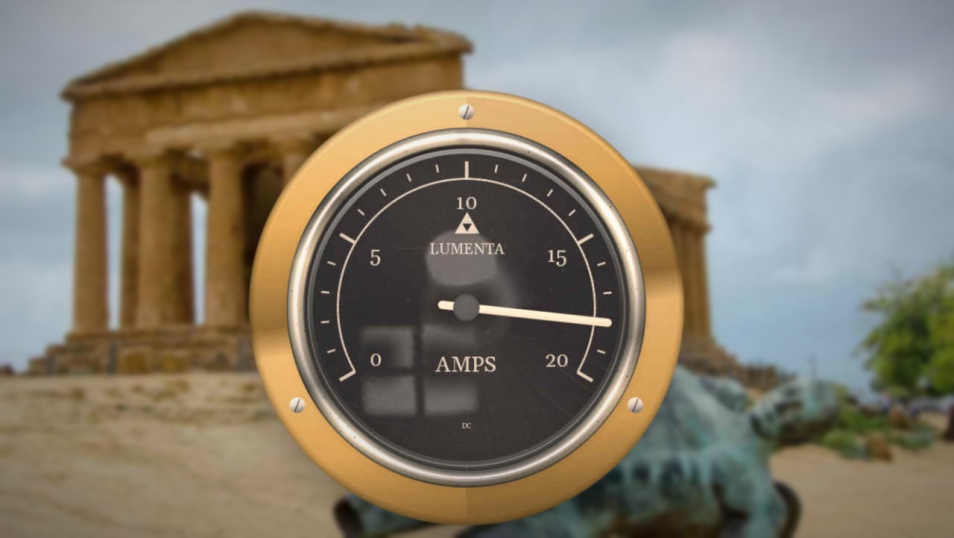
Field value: A 18
